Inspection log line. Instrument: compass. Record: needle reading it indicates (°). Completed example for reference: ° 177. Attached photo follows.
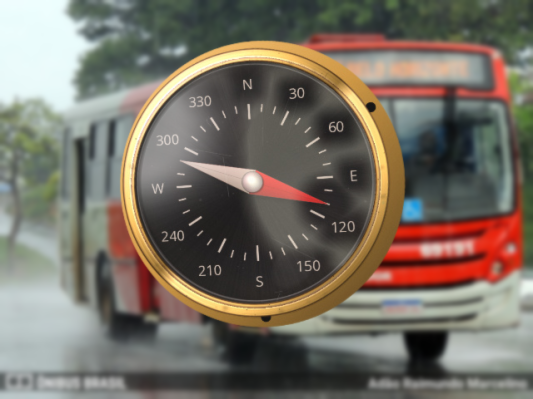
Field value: ° 110
